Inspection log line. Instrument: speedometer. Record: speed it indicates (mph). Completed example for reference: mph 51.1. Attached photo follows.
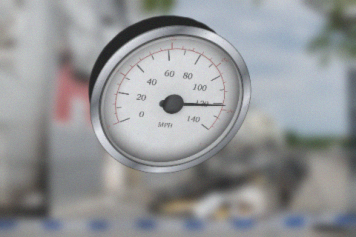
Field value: mph 120
